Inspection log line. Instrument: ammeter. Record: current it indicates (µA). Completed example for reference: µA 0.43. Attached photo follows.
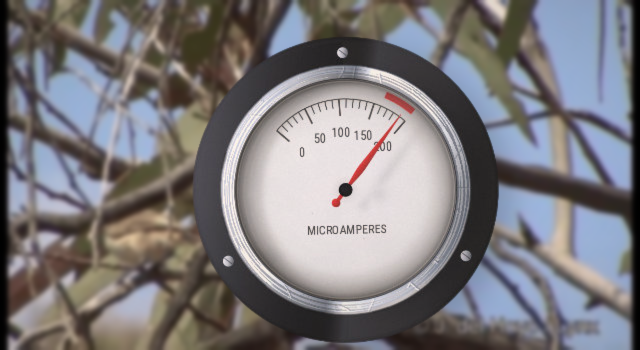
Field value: µA 190
